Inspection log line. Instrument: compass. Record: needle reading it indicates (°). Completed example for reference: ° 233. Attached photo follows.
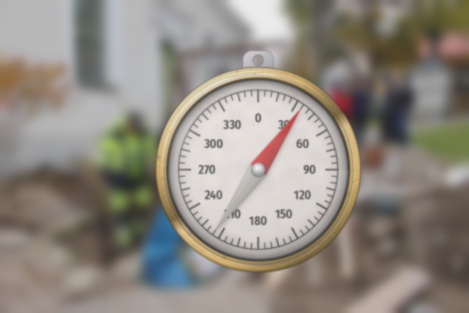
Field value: ° 35
